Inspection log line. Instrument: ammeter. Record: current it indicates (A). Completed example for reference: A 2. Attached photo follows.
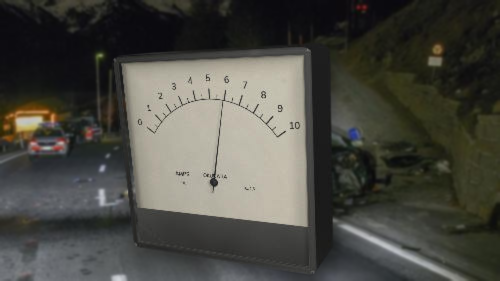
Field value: A 6
